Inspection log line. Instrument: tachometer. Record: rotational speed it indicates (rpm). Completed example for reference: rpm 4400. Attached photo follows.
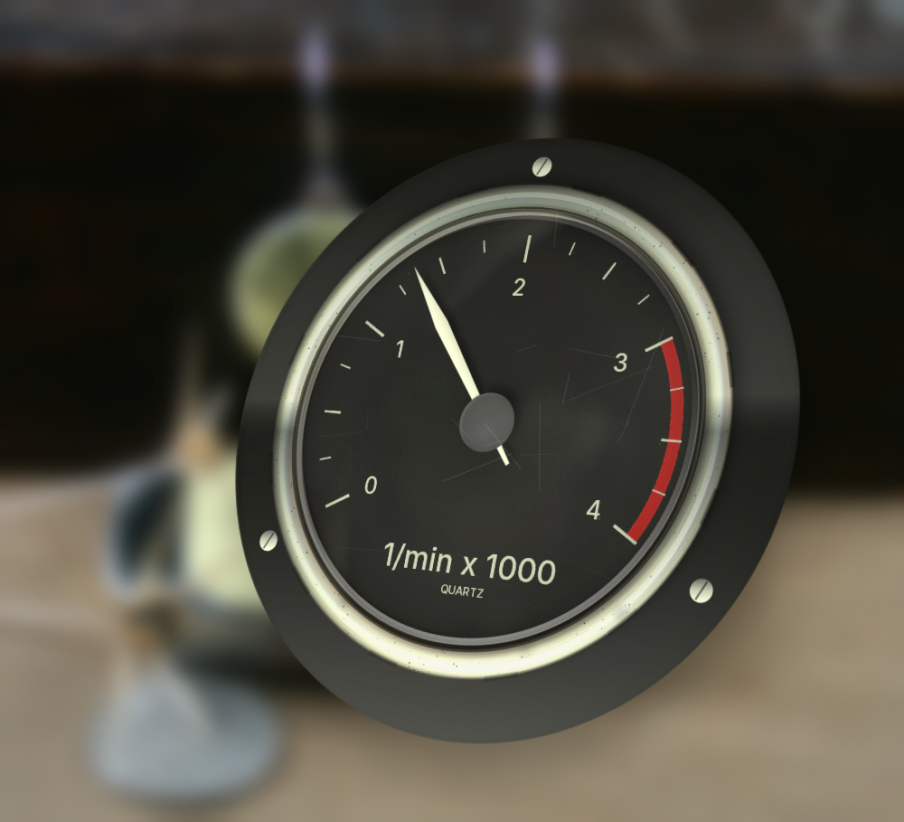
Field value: rpm 1375
